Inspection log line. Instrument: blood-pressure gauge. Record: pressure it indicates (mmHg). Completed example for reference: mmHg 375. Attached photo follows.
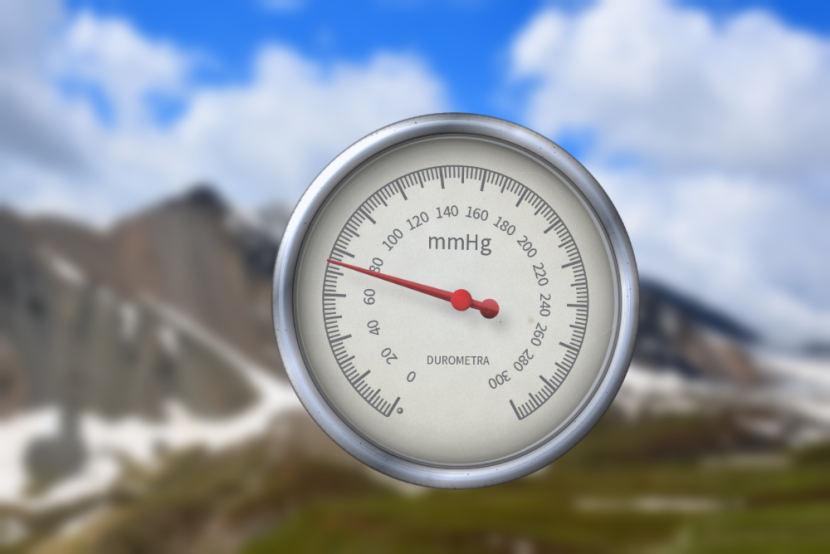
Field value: mmHg 74
